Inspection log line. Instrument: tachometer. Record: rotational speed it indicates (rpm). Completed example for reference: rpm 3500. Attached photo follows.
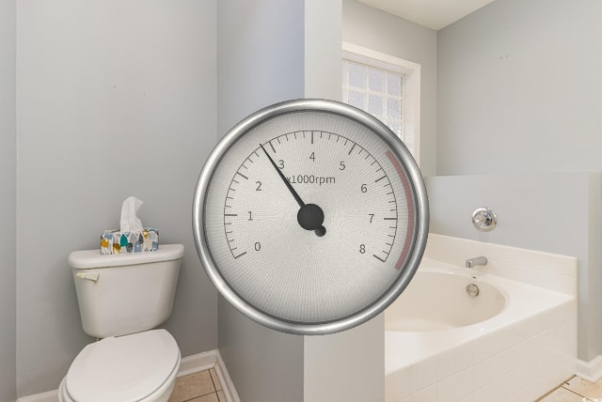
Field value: rpm 2800
